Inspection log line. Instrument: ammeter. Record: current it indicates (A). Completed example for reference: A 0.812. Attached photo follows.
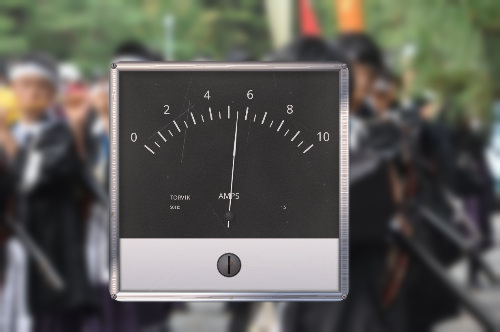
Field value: A 5.5
